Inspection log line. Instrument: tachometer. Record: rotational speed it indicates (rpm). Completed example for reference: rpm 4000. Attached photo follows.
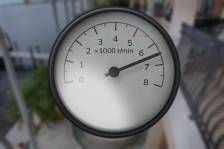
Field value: rpm 6500
